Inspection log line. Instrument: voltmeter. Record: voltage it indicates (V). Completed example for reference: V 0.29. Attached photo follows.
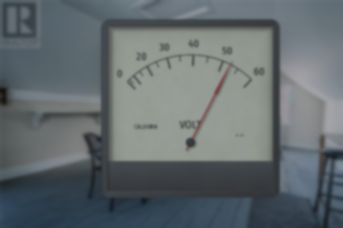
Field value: V 52.5
